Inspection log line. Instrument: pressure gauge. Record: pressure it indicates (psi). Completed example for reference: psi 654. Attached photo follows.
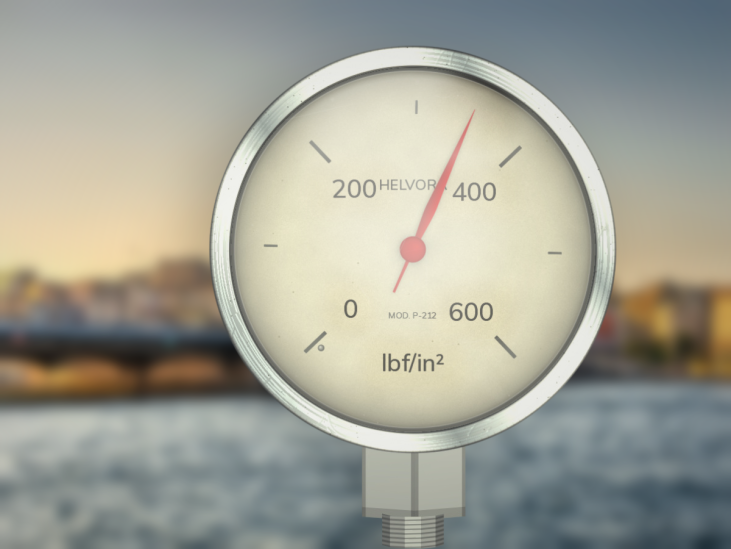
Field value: psi 350
